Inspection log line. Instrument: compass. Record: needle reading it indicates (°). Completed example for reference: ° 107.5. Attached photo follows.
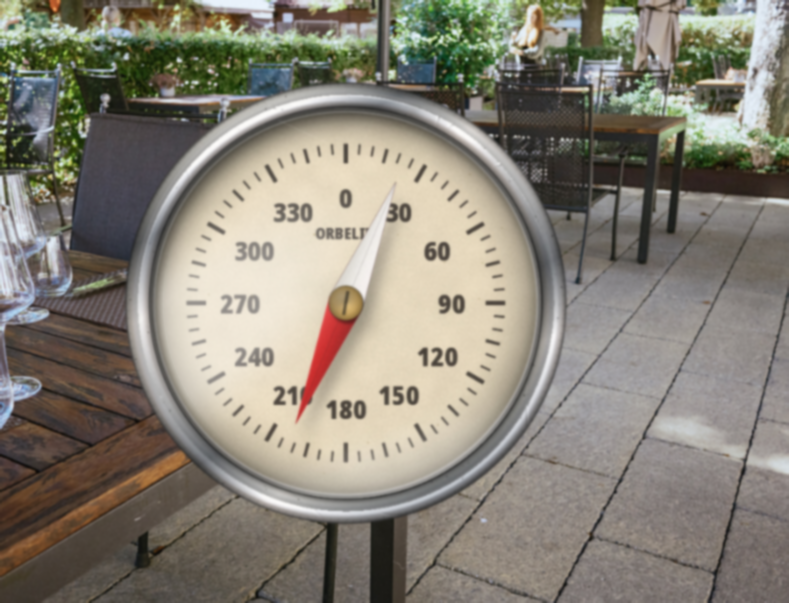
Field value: ° 202.5
